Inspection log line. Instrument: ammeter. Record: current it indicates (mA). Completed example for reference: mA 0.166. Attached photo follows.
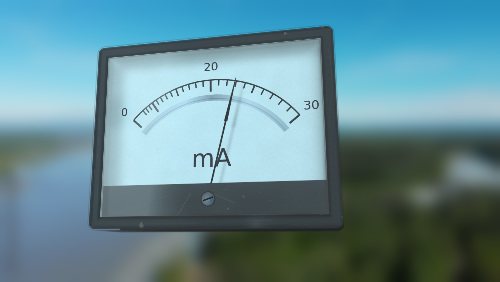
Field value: mA 23
